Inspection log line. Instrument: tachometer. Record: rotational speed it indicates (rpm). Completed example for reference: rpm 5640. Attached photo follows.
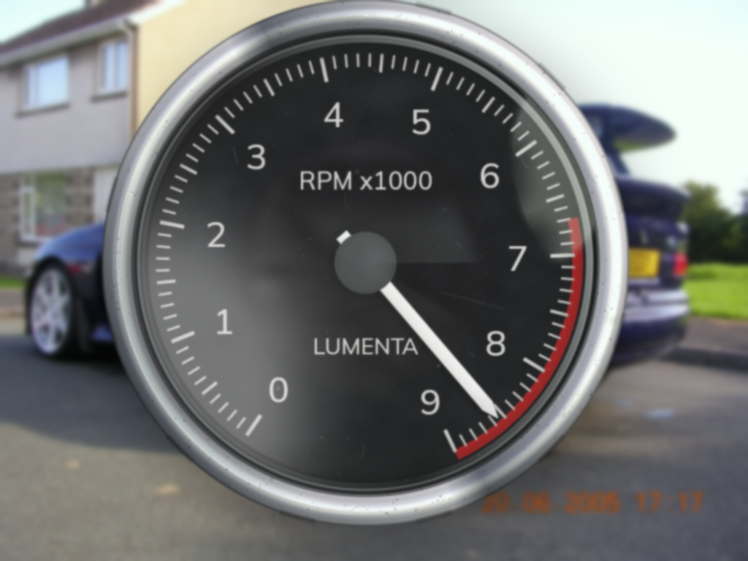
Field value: rpm 8550
